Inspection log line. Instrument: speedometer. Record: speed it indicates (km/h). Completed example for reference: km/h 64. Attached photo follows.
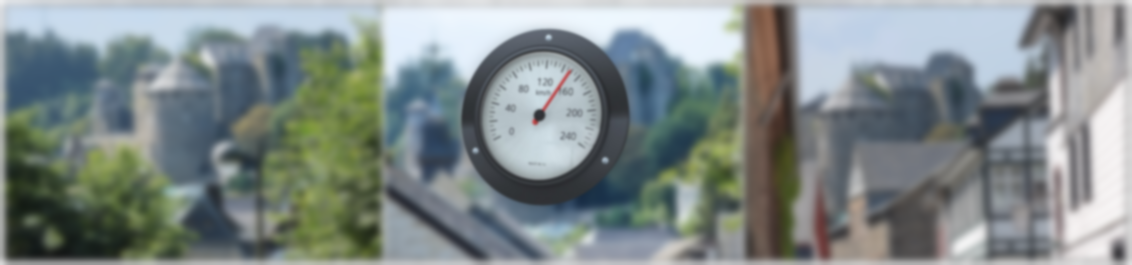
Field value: km/h 150
